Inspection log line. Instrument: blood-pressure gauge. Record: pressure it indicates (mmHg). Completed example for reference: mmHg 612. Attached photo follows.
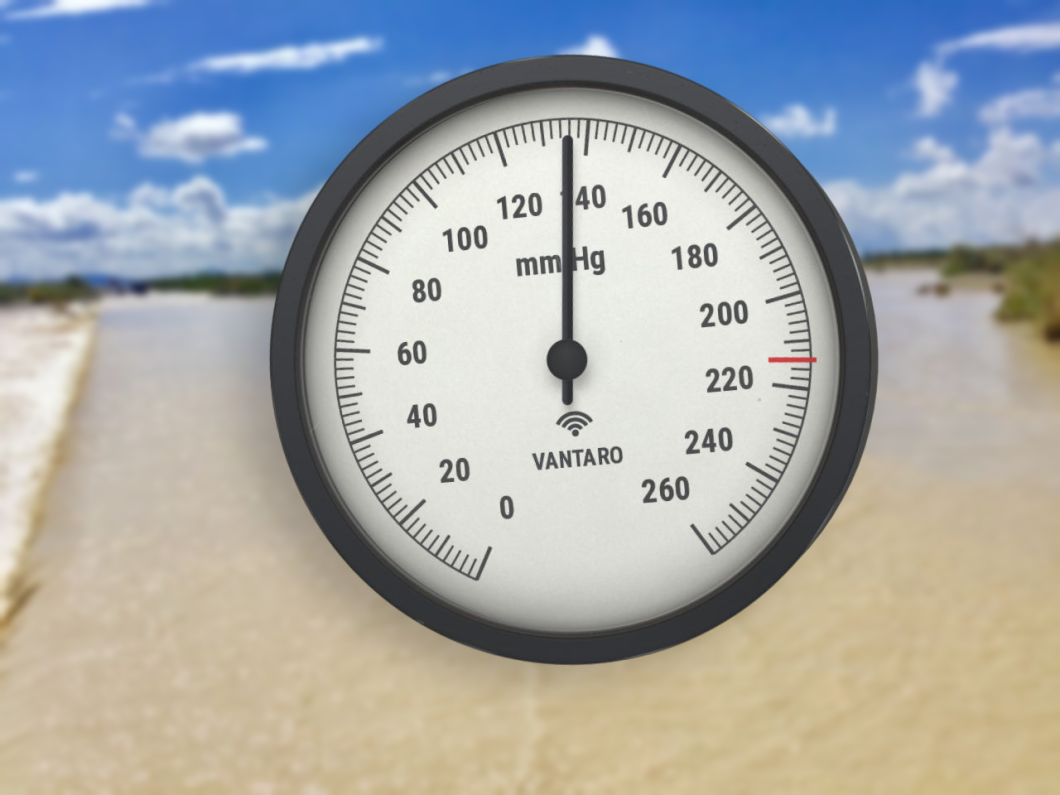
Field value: mmHg 136
